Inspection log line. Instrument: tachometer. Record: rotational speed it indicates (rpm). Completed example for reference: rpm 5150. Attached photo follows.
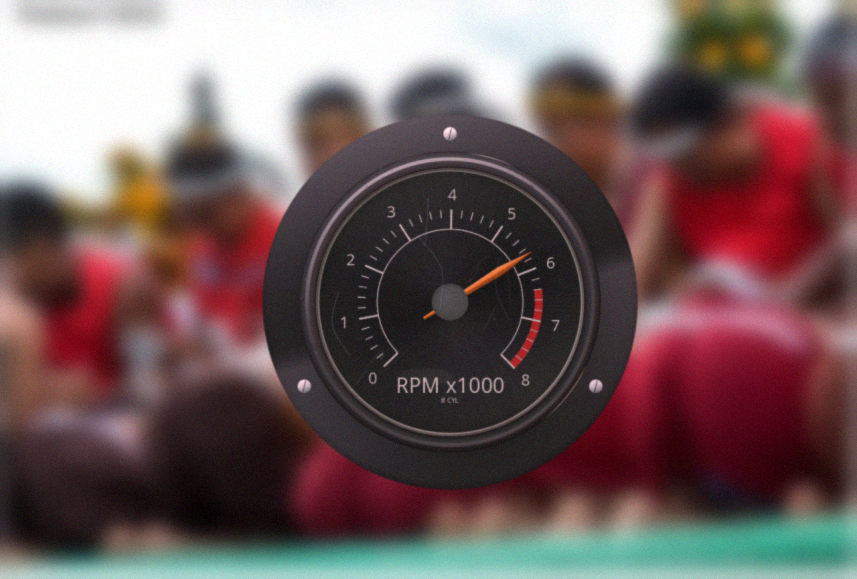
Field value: rpm 5700
